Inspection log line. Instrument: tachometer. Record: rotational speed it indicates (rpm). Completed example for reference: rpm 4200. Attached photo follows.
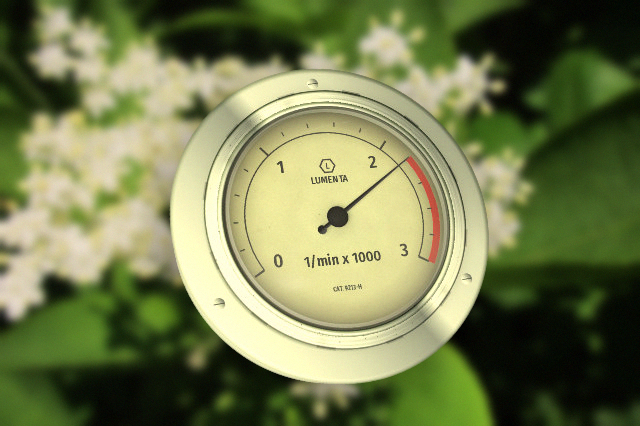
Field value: rpm 2200
